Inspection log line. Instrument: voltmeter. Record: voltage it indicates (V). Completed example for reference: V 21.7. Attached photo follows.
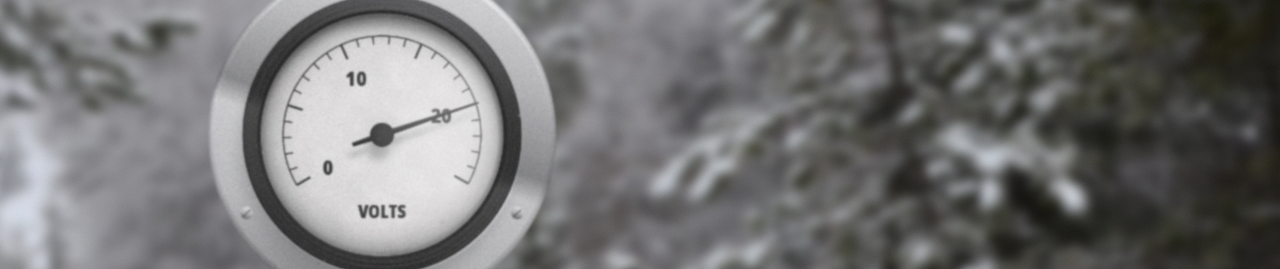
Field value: V 20
